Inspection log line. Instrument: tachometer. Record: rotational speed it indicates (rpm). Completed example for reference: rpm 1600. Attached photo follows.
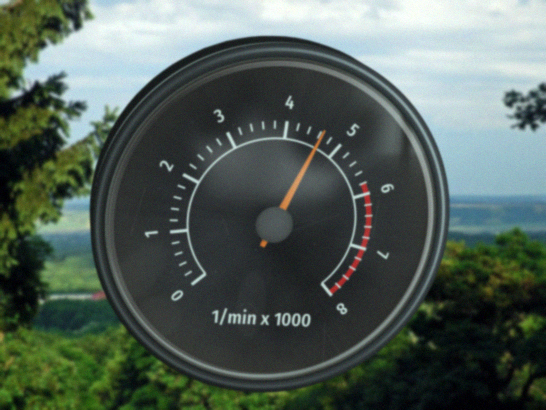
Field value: rpm 4600
